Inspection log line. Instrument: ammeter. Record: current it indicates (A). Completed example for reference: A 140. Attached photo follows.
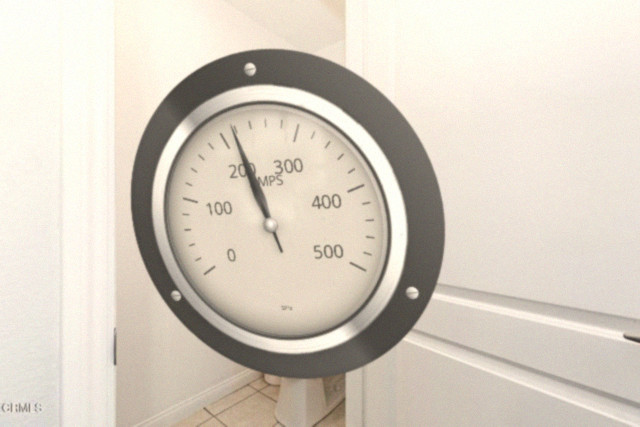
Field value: A 220
